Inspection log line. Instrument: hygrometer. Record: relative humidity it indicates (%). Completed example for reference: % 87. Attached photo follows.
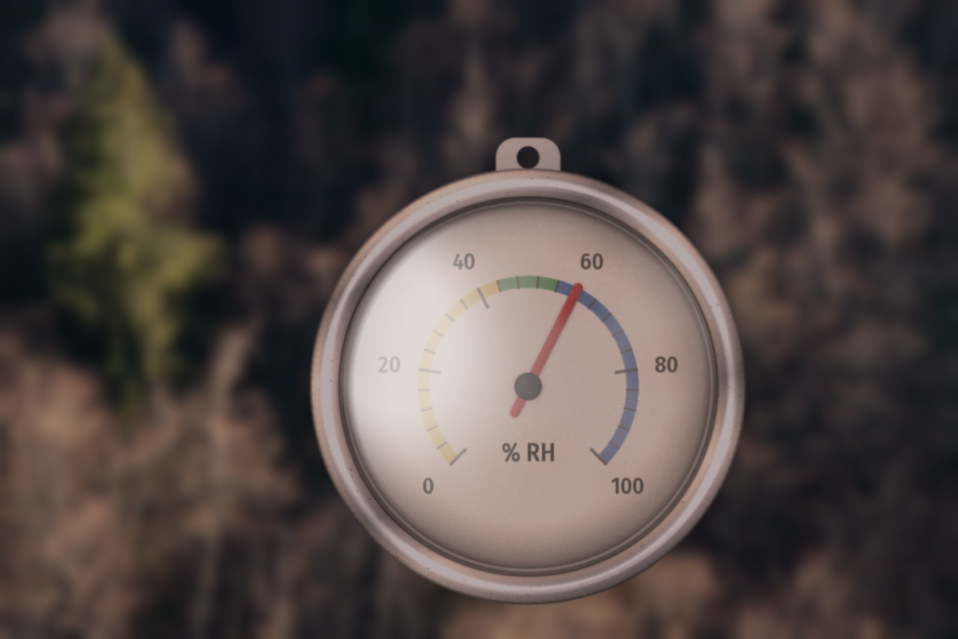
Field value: % 60
